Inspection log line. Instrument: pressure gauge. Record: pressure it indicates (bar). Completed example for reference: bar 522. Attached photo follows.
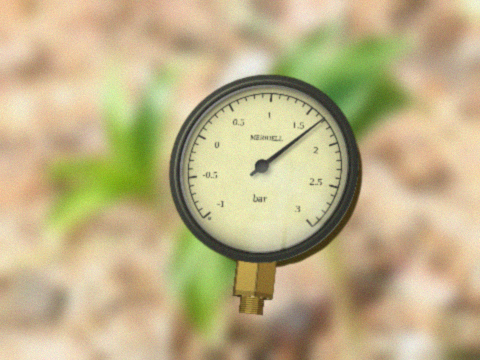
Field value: bar 1.7
